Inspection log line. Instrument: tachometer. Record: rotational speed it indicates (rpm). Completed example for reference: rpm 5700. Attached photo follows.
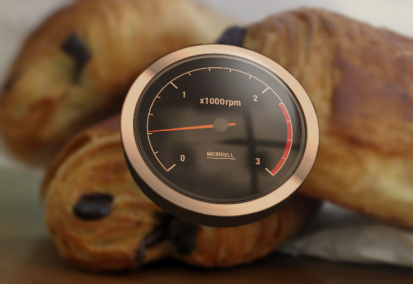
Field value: rpm 400
